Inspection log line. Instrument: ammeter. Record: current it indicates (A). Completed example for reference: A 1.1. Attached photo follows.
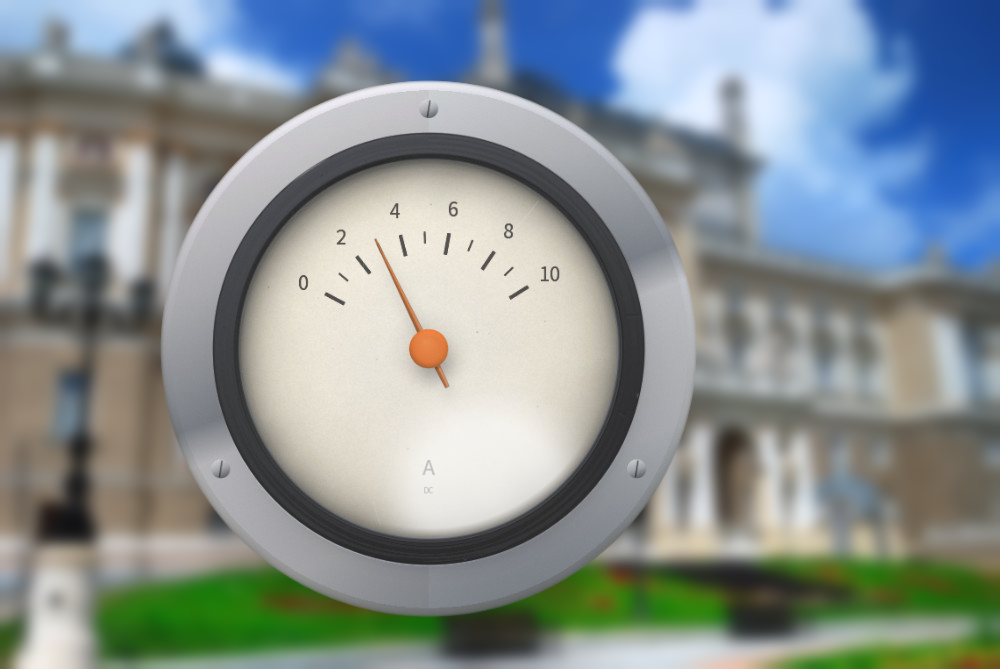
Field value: A 3
